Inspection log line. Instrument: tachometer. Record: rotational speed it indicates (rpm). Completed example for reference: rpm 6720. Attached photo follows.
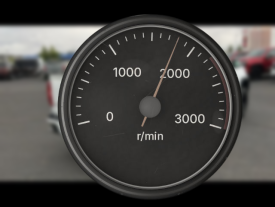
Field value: rpm 1800
